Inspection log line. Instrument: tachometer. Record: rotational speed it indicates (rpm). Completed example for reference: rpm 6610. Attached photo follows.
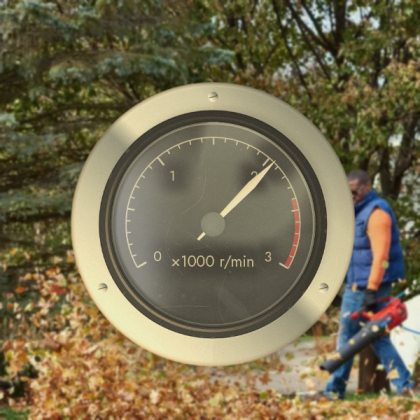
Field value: rpm 2050
